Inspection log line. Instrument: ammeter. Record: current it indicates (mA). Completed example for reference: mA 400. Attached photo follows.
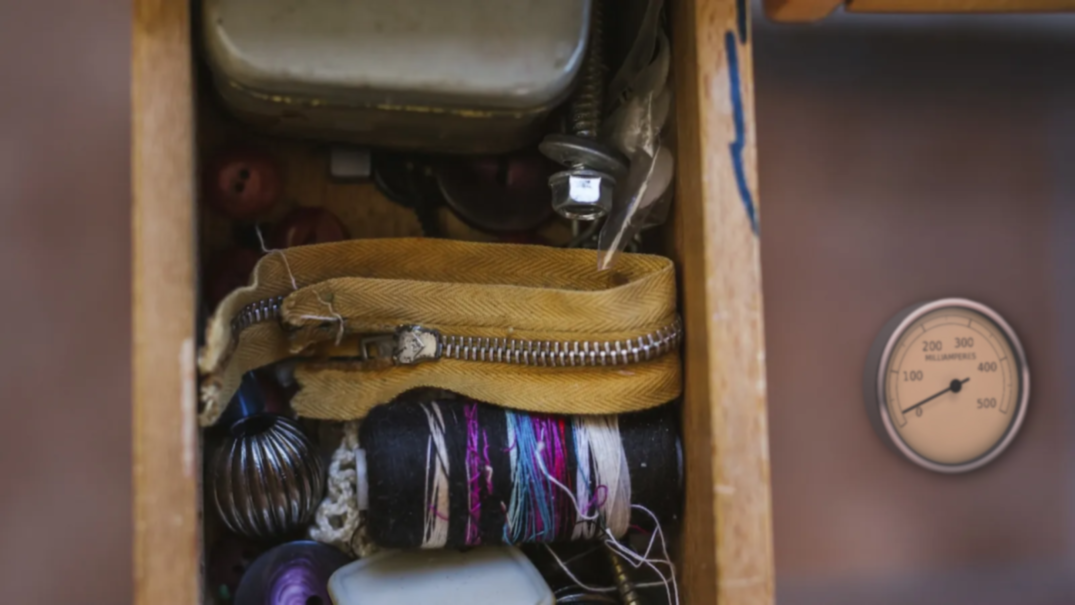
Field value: mA 25
